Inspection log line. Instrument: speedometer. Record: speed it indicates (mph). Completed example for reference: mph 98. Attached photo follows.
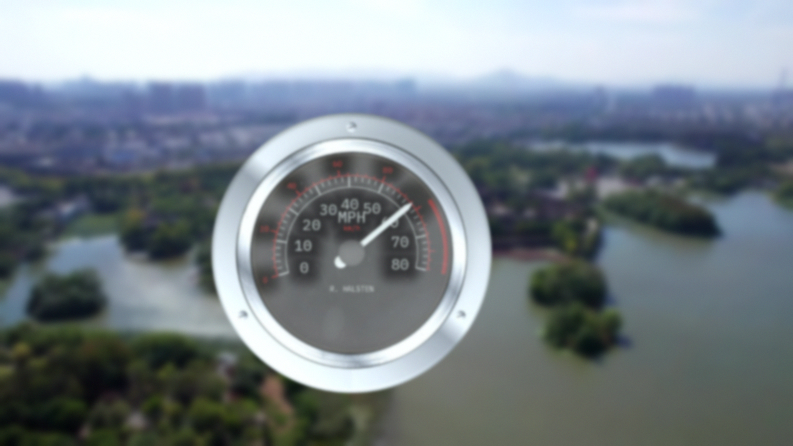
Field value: mph 60
